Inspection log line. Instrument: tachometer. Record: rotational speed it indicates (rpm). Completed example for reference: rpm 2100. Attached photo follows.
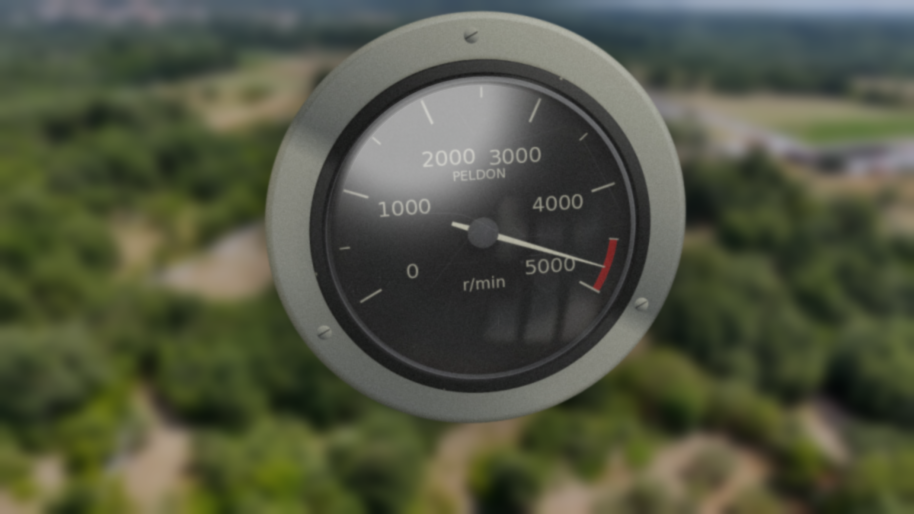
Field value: rpm 4750
